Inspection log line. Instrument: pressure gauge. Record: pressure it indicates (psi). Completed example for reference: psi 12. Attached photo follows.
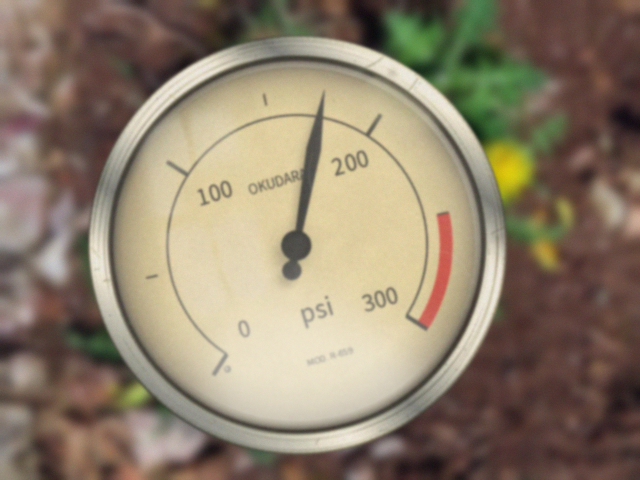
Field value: psi 175
